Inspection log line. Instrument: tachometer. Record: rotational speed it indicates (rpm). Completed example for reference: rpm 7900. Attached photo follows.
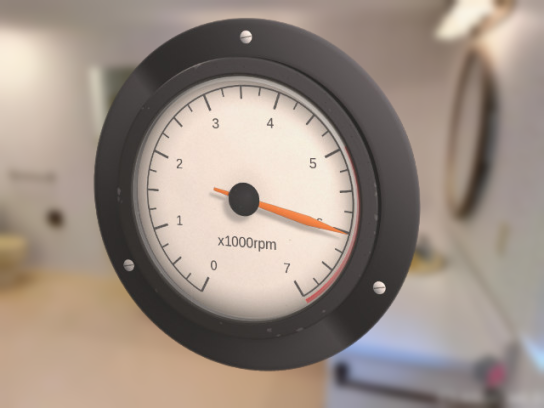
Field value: rpm 6000
